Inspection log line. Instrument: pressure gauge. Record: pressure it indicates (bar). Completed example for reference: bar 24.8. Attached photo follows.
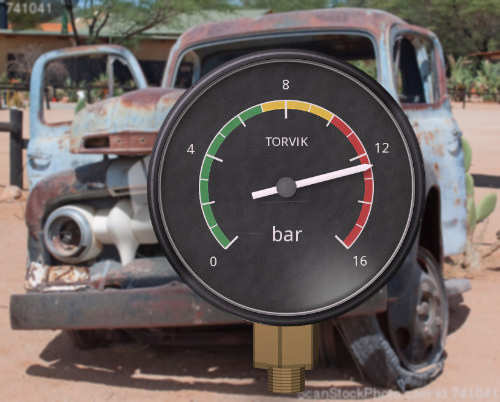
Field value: bar 12.5
